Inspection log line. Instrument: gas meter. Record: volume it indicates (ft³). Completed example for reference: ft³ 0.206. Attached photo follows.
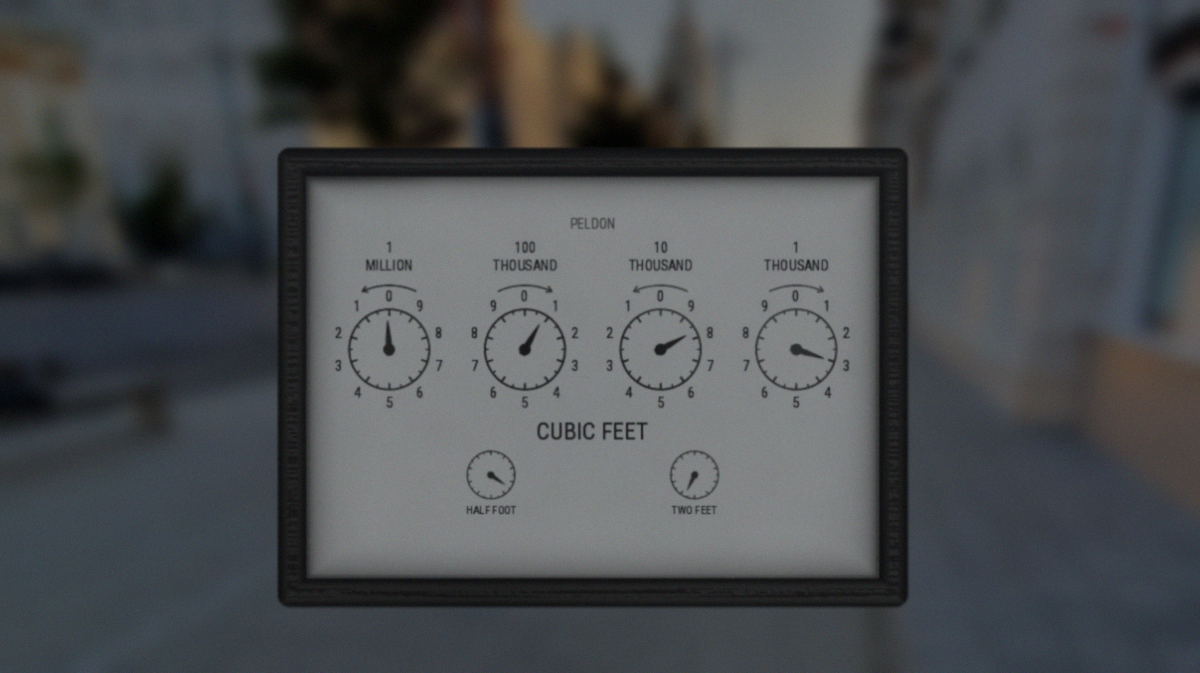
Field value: ft³ 8300
